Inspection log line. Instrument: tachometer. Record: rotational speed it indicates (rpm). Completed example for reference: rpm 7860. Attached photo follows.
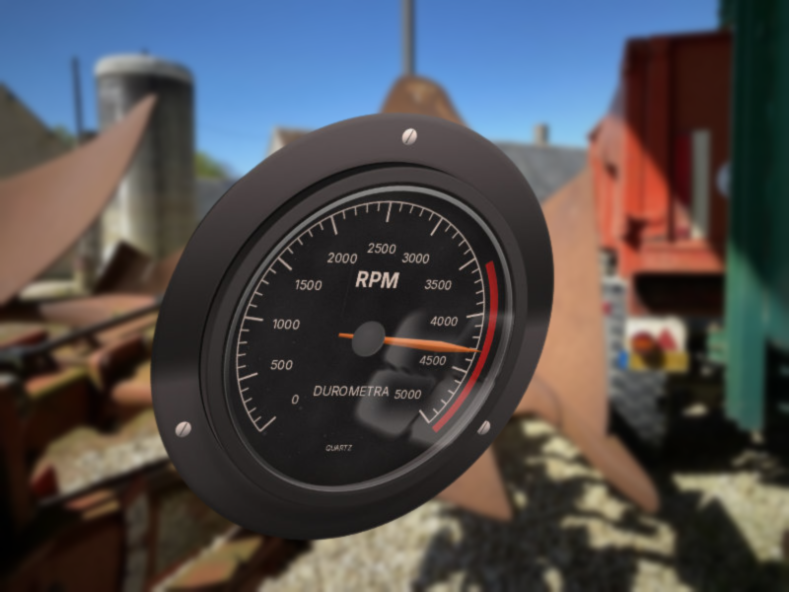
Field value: rpm 4300
